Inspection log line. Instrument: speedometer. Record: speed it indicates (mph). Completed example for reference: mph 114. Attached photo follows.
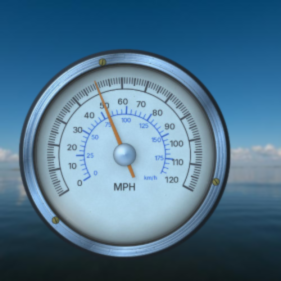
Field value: mph 50
